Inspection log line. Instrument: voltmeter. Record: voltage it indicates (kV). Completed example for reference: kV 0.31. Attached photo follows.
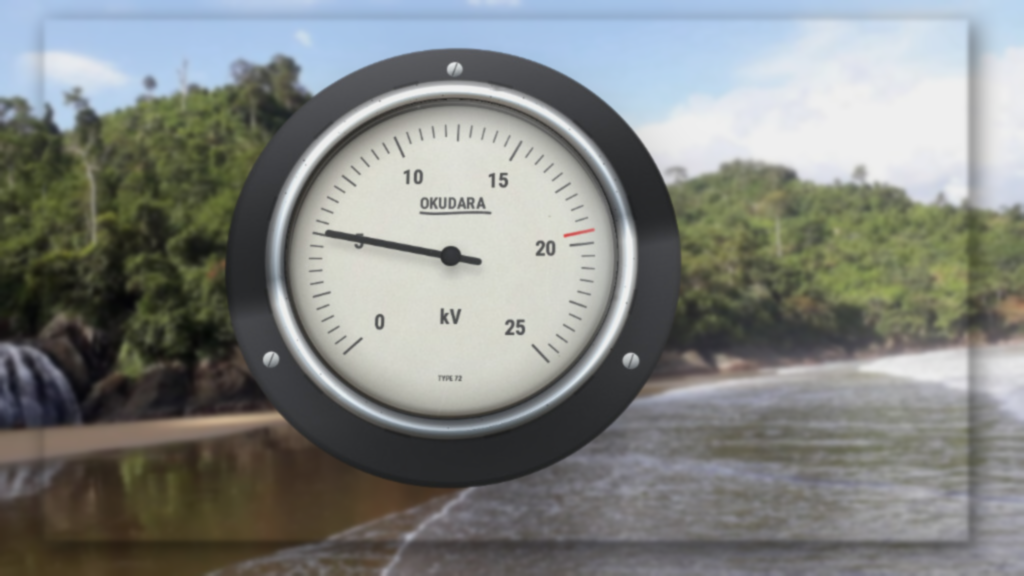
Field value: kV 5
